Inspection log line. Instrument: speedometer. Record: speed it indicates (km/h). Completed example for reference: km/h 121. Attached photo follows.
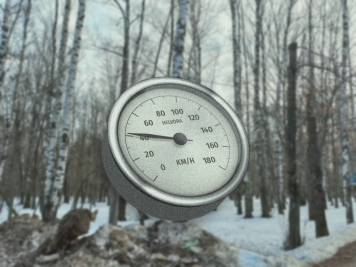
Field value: km/h 40
